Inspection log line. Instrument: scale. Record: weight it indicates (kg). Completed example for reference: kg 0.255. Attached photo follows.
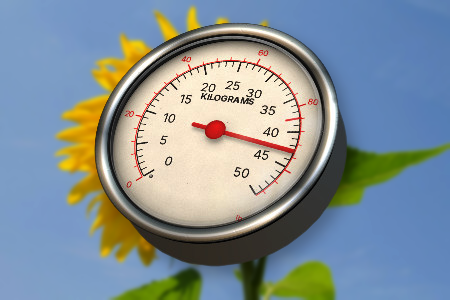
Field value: kg 43
